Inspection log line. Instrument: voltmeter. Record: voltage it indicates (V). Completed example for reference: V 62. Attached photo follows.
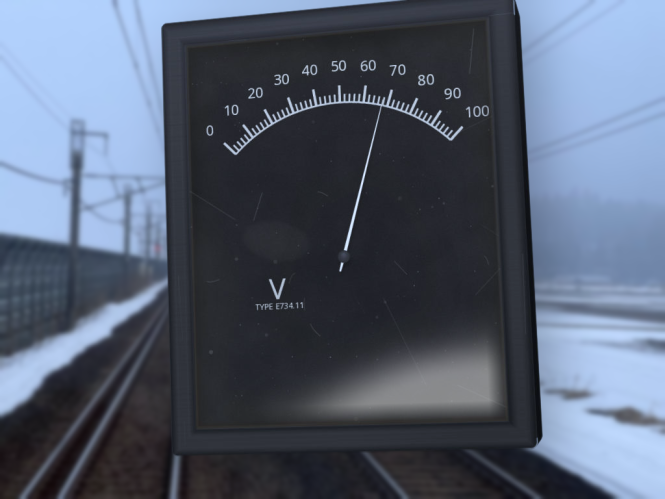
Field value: V 68
